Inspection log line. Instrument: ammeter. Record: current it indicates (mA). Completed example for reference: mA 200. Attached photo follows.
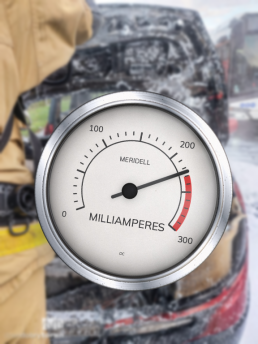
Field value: mA 225
